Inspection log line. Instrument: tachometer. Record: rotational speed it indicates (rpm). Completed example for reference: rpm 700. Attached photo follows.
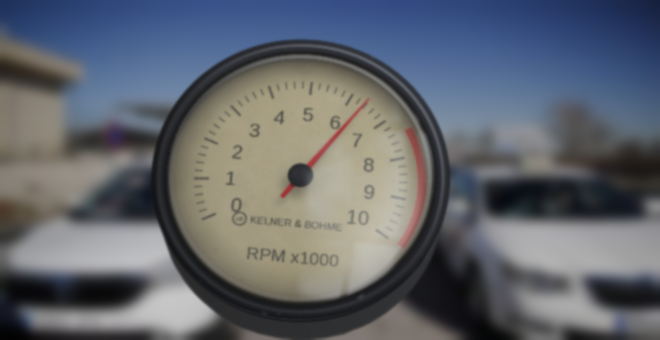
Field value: rpm 6400
